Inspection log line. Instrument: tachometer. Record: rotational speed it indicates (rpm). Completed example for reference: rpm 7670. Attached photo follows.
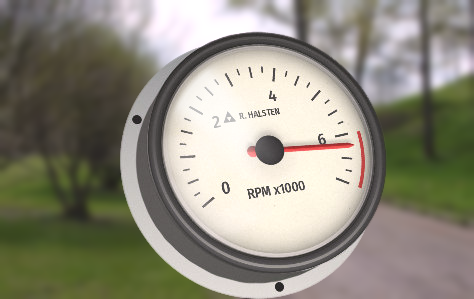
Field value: rpm 6250
